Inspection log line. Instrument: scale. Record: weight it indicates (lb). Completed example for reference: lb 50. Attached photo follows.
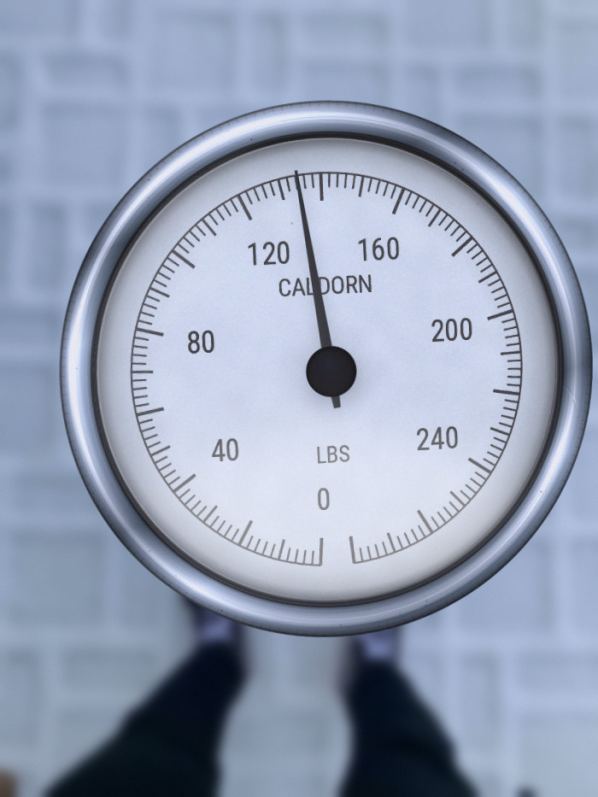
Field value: lb 134
